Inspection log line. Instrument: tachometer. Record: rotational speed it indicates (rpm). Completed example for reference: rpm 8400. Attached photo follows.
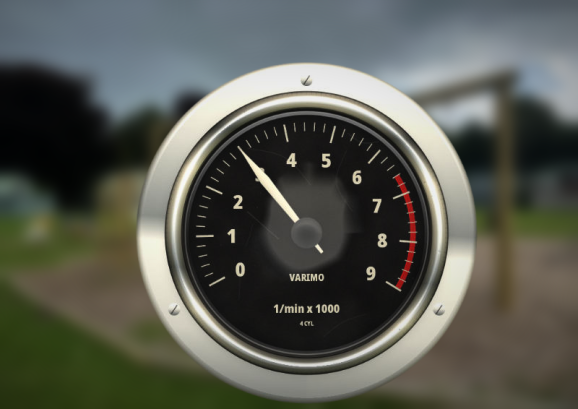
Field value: rpm 3000
